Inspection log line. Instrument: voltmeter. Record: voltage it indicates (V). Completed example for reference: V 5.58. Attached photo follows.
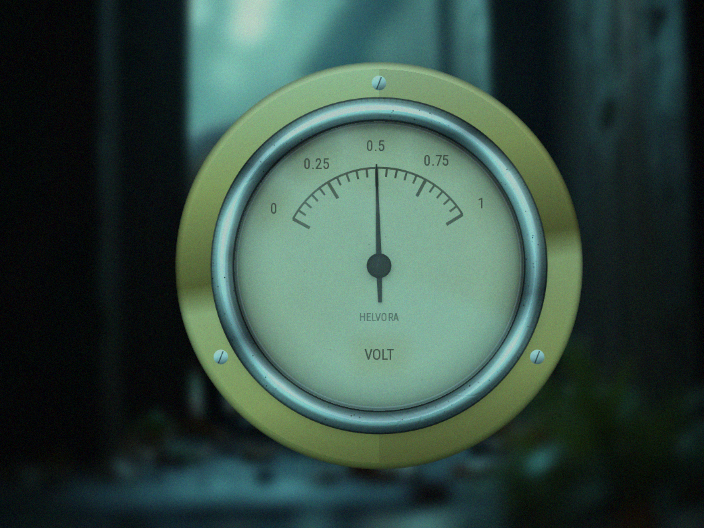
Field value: V 0.5
